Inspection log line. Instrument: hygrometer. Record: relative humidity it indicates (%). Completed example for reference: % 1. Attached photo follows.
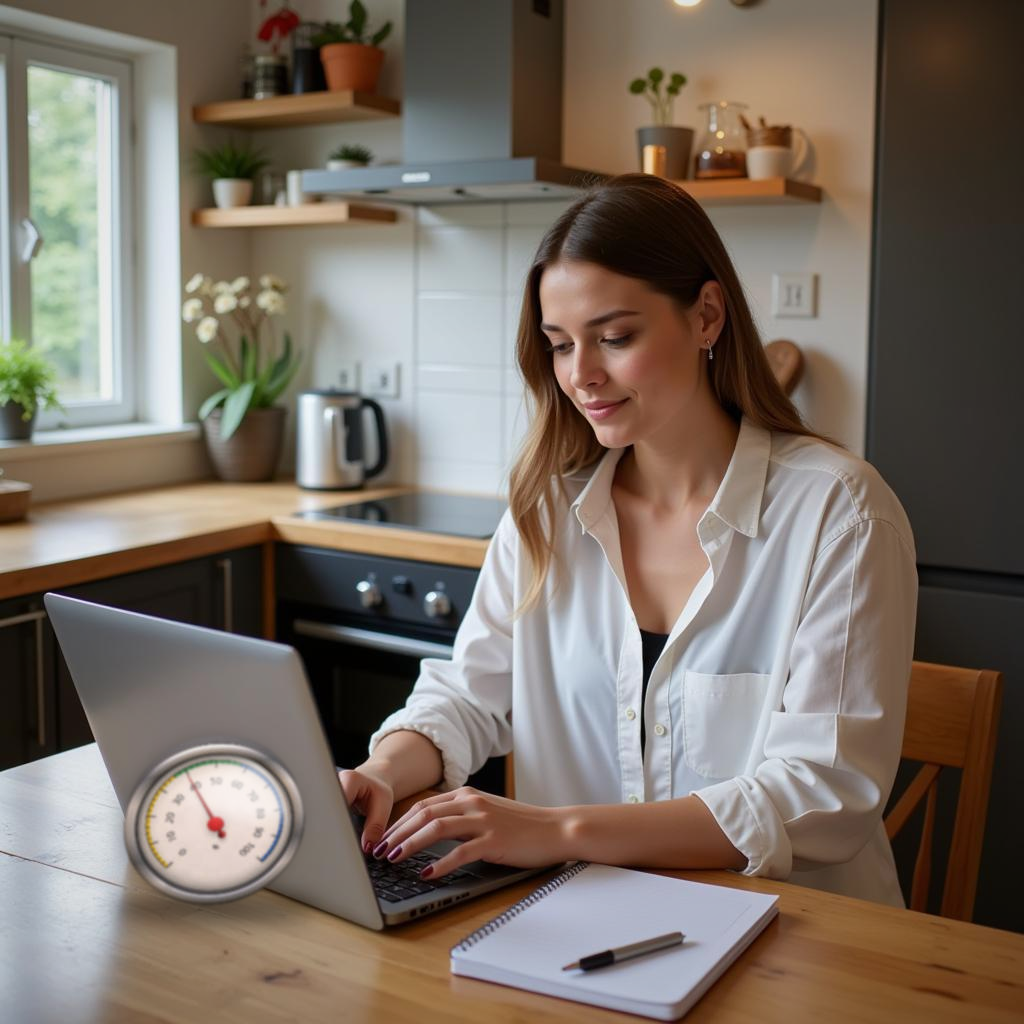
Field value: % 40
